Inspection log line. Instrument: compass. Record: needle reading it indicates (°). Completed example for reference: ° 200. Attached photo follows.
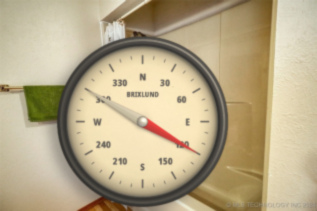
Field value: ° 120
